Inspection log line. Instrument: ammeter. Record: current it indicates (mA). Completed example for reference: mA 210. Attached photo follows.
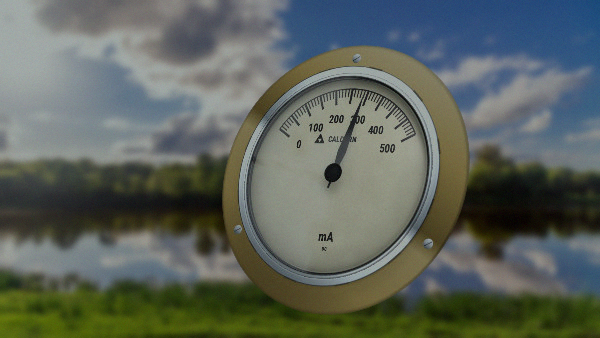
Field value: mA 300
